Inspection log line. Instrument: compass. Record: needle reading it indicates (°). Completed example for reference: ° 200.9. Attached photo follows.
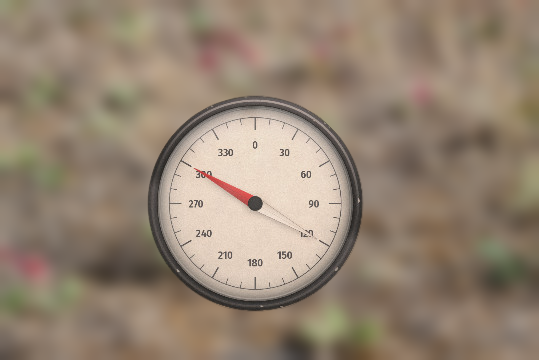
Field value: ° 300
